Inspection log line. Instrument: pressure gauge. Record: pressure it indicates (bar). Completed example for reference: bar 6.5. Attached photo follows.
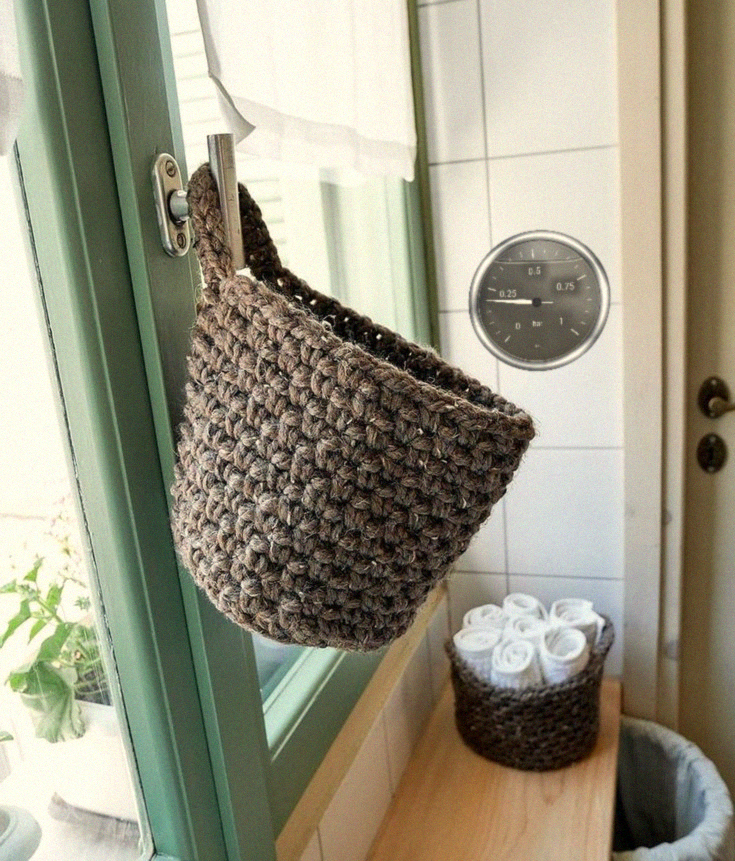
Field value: bar 0.2
